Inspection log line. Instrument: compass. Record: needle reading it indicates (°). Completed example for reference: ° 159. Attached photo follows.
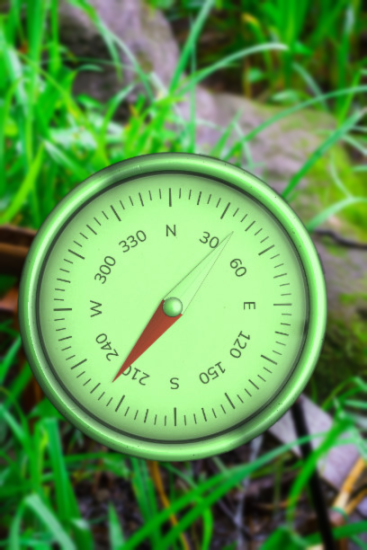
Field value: ° 220
